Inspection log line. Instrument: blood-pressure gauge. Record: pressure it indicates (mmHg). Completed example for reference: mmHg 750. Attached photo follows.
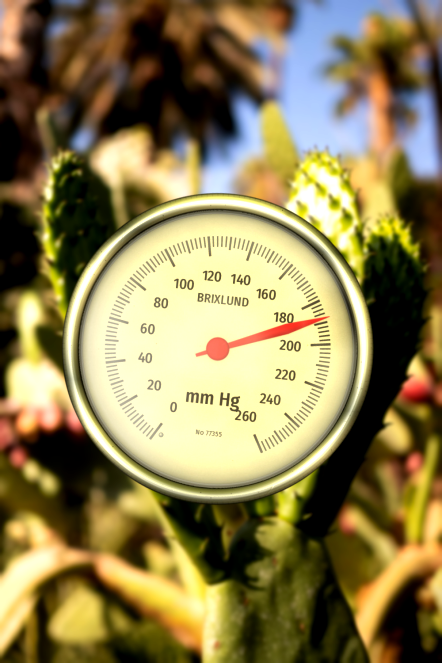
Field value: mmHg 188
